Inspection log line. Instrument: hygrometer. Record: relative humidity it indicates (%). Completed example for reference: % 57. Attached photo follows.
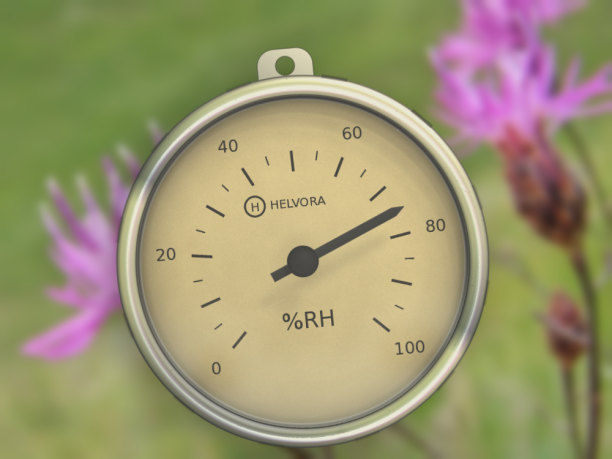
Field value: % 75
